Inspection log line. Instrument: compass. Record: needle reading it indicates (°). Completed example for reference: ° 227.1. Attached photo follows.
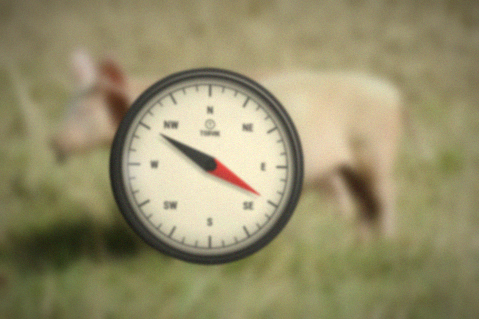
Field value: ° 120
